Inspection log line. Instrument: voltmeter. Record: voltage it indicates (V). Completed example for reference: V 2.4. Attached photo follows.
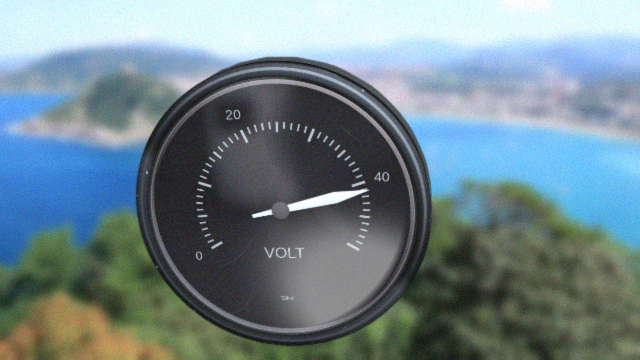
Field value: V 41
